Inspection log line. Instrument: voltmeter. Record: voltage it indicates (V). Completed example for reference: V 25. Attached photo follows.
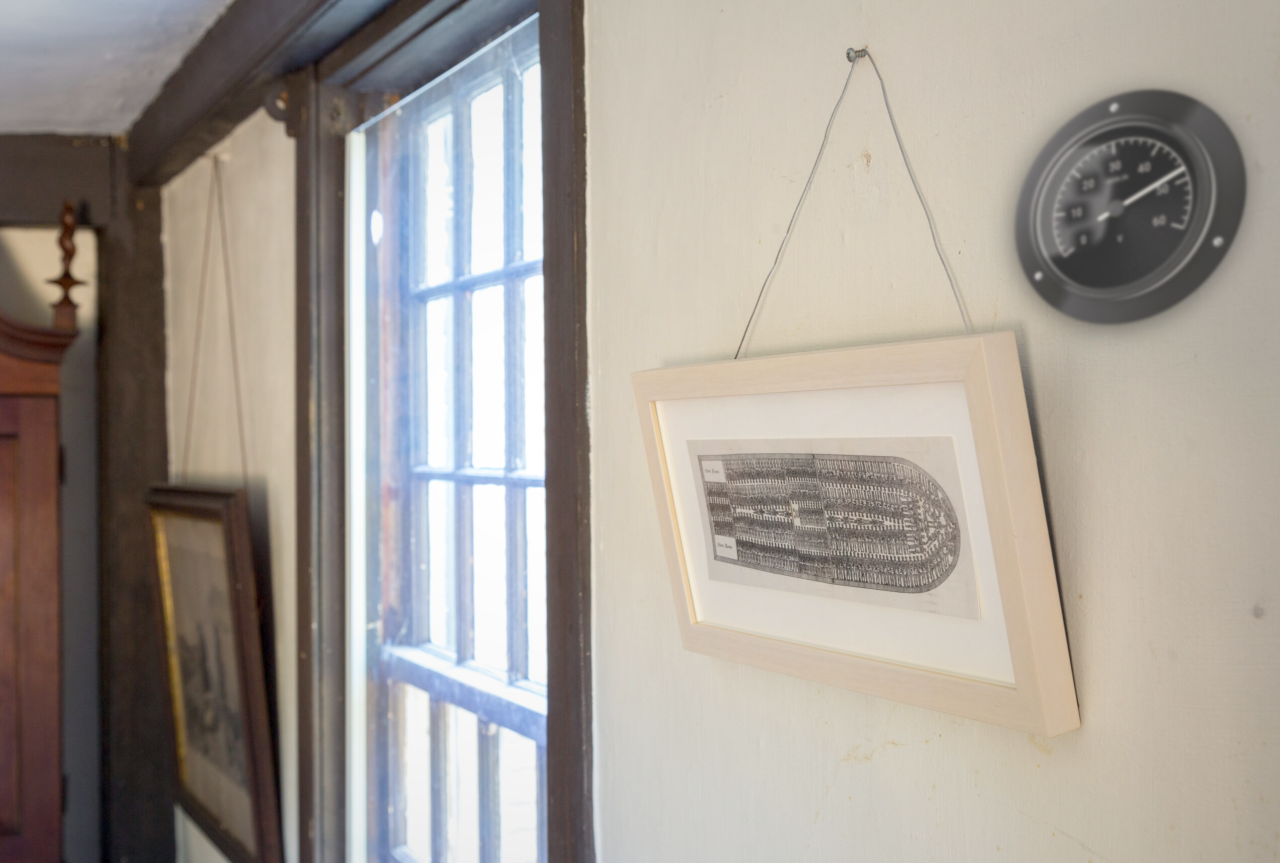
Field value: V 48
